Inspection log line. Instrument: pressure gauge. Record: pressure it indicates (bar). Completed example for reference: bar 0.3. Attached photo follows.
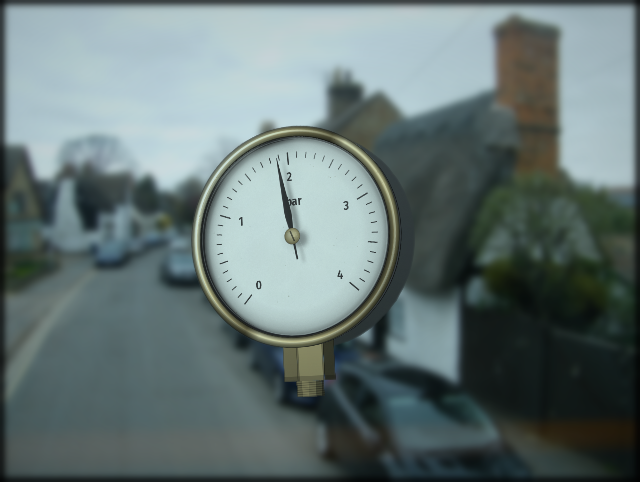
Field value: bar 1.9
